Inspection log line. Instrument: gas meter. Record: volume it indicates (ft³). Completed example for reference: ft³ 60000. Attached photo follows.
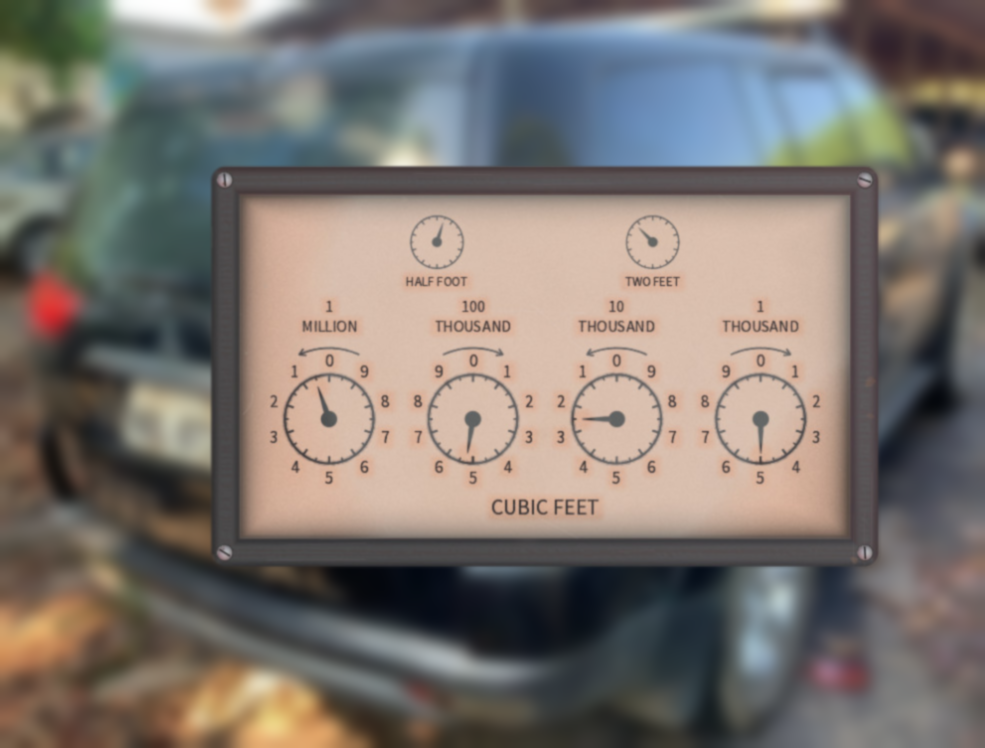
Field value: ft³ 52500
